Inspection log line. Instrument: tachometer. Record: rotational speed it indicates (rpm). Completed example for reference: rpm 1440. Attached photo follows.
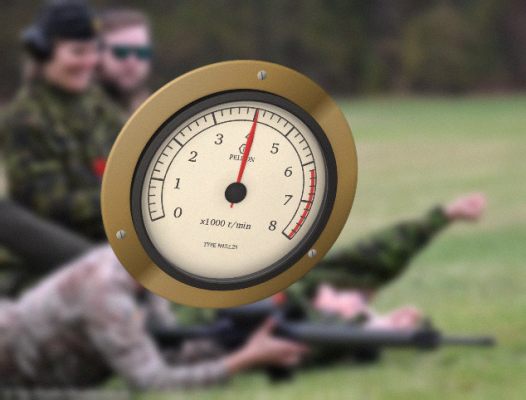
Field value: rpm 4000
